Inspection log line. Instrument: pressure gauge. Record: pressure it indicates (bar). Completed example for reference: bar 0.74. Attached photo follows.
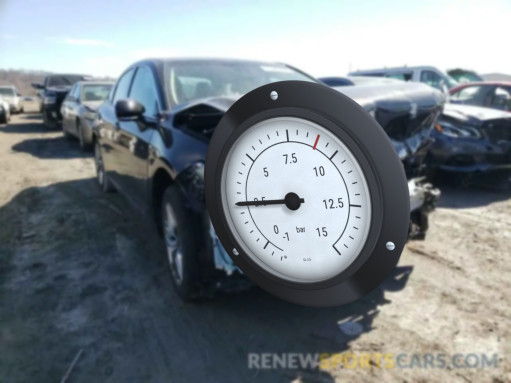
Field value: bar 2.5
